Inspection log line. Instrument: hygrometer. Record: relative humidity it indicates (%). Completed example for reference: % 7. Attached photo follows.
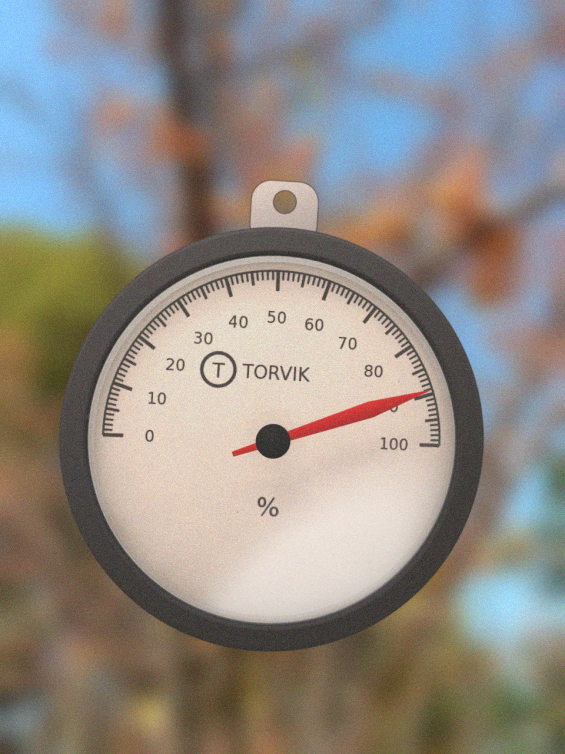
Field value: % 89
